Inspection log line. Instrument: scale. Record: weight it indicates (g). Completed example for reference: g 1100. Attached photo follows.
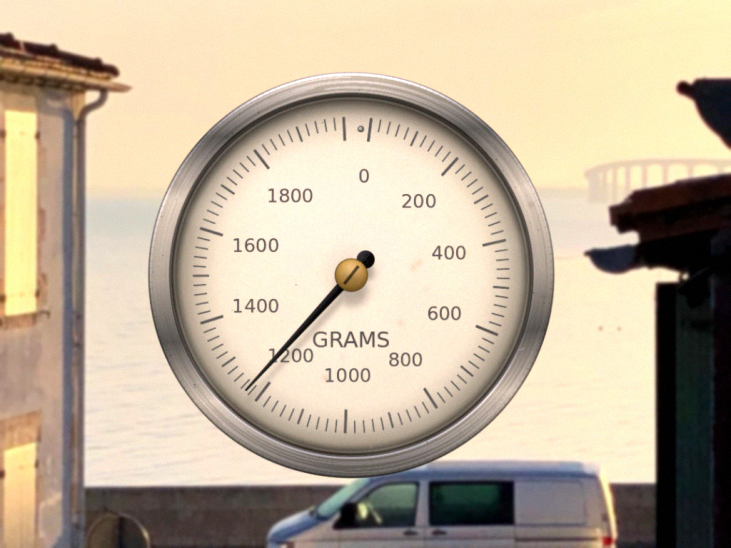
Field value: g 1230
